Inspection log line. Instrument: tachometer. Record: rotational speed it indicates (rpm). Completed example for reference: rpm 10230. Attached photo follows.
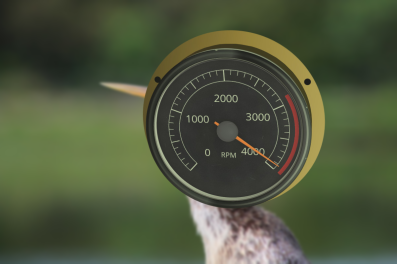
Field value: rpm 3900
